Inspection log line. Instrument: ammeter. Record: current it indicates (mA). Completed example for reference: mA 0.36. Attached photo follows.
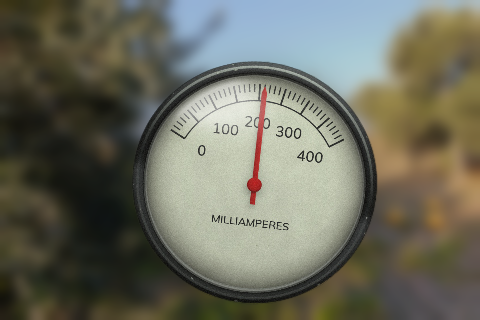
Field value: mA 210
